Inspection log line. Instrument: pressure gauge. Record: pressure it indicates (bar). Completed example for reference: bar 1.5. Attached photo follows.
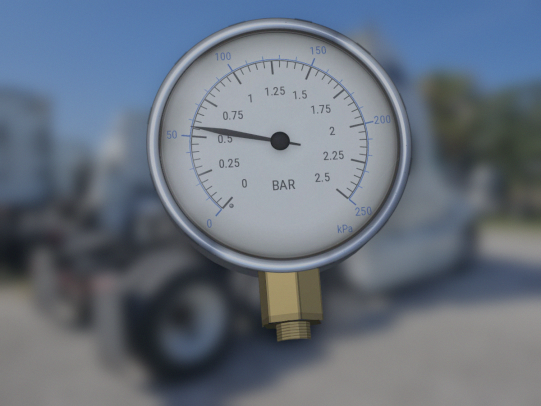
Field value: bar 0.55
